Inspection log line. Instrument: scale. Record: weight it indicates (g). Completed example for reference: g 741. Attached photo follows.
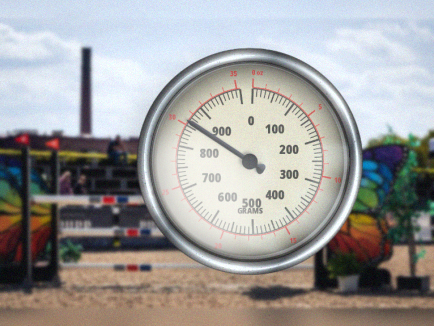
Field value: g 860
